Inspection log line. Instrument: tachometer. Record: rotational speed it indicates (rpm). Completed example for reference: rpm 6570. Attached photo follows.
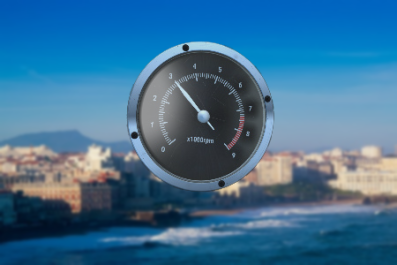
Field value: rpm 3000
